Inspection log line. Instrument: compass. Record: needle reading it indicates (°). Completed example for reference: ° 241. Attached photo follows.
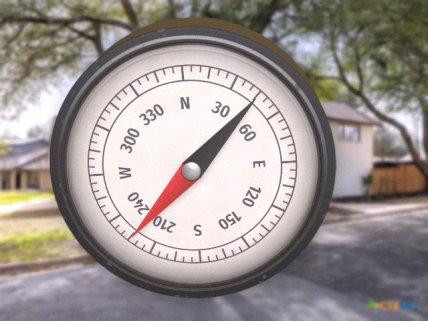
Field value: ° 225
